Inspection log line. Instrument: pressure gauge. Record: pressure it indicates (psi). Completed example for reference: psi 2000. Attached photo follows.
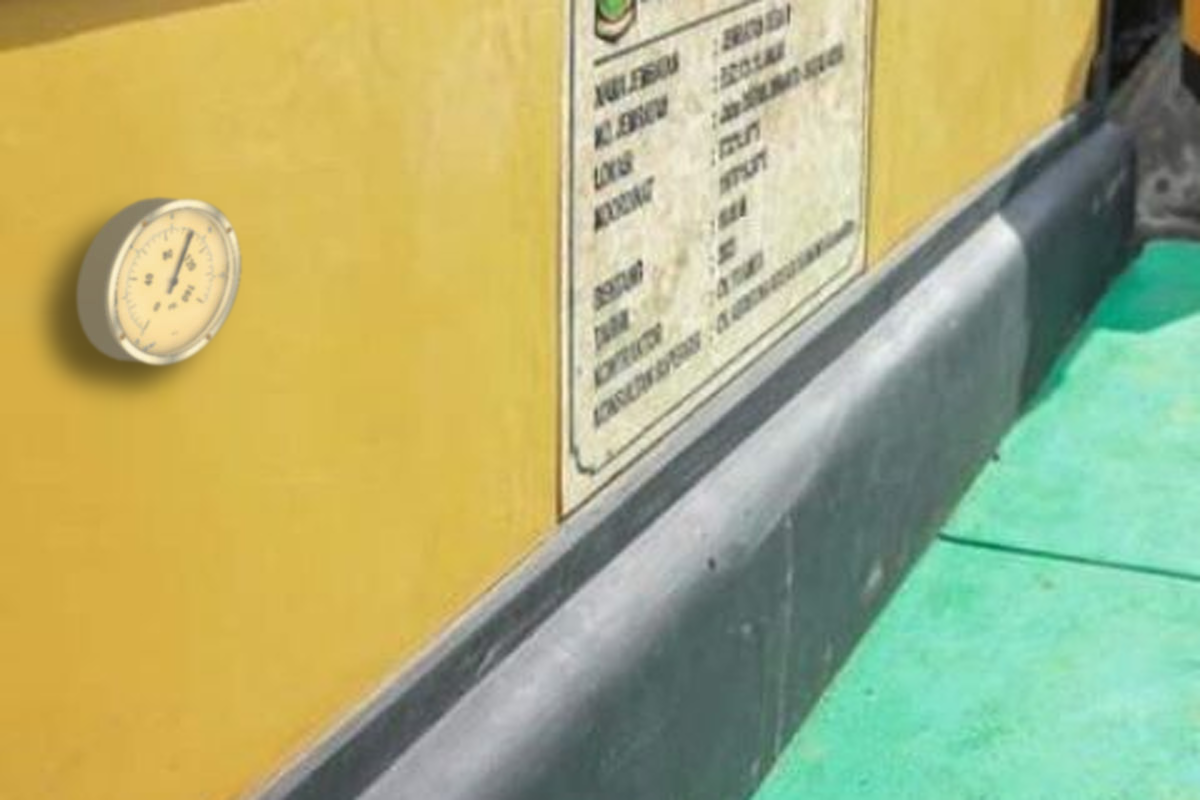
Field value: psi 100
